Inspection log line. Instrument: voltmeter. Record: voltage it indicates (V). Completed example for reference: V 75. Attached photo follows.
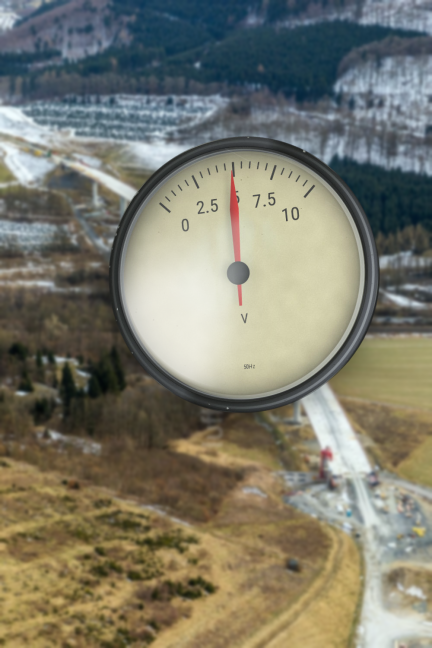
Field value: V 5
